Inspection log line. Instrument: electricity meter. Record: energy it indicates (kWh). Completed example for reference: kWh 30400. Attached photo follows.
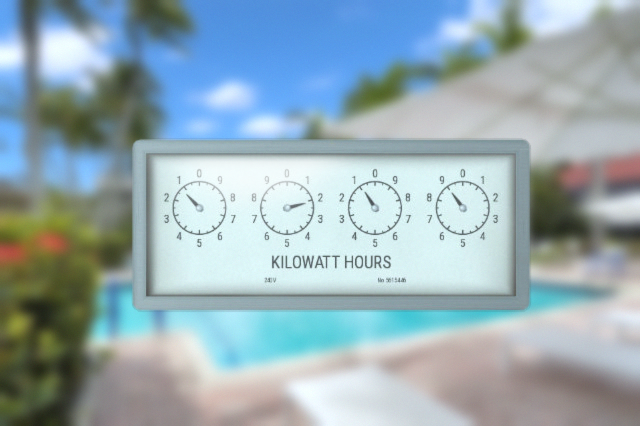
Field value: kWh 1209
